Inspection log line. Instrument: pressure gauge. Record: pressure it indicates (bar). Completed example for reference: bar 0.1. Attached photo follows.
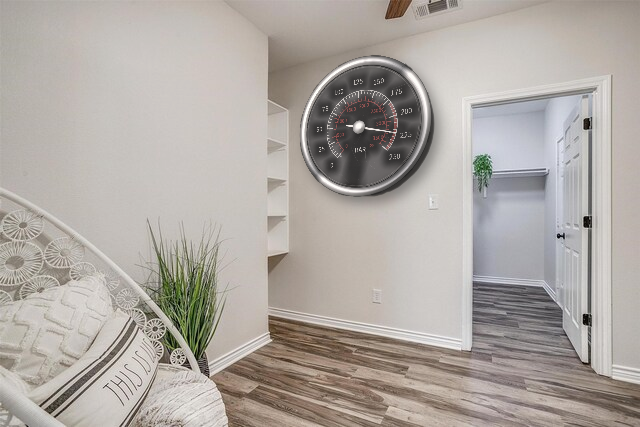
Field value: bar 225
